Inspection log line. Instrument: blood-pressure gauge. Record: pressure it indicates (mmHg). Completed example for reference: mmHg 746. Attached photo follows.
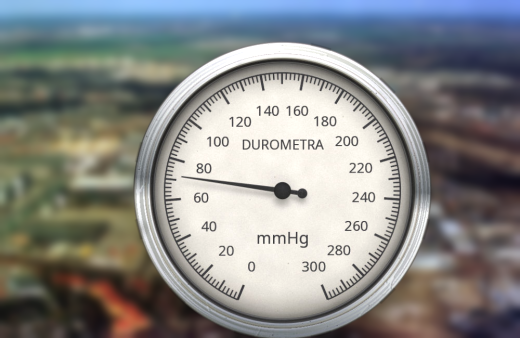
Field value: mmHg 72
